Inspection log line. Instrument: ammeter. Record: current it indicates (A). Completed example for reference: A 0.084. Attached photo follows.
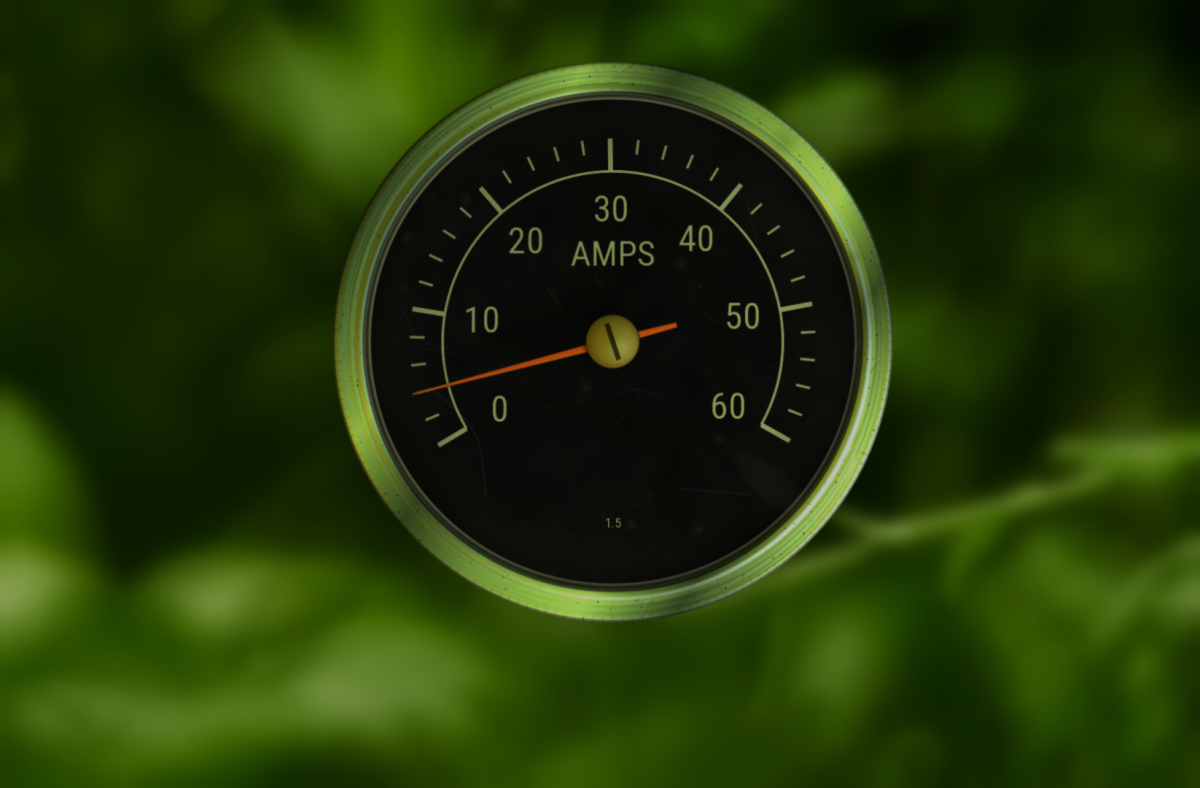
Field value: A 4
